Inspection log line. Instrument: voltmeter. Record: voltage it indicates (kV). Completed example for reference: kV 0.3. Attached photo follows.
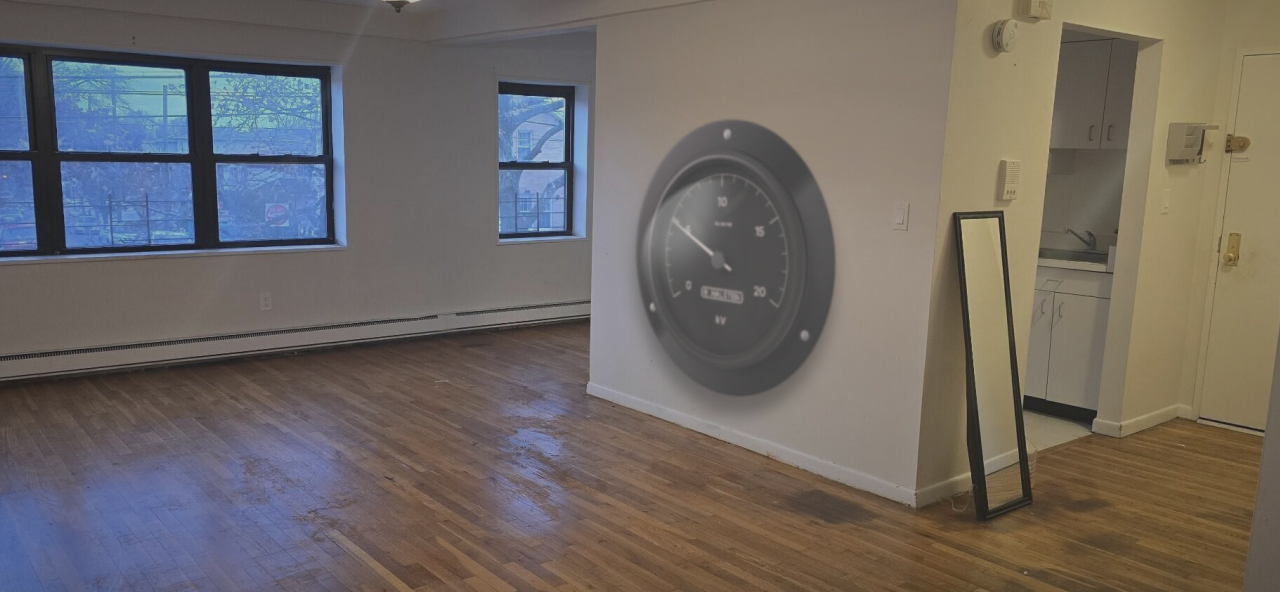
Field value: kV 5
